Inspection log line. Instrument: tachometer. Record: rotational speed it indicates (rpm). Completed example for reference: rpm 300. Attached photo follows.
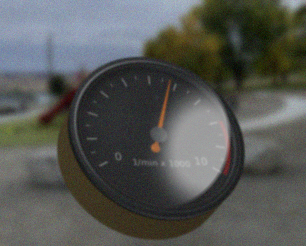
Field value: rpm 5750
